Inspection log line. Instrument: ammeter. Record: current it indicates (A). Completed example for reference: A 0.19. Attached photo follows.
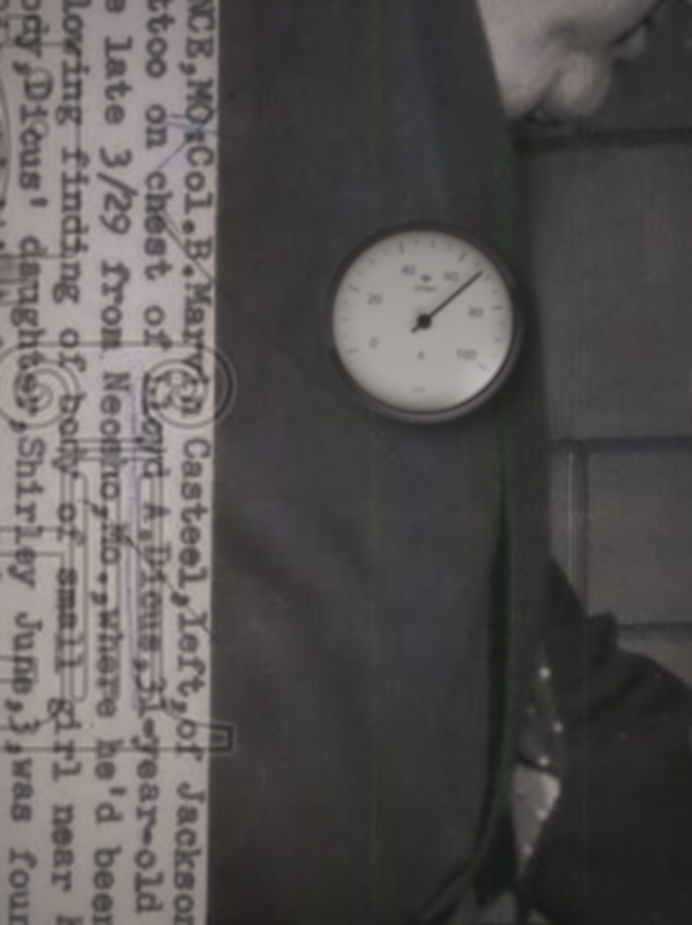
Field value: A 67.5
